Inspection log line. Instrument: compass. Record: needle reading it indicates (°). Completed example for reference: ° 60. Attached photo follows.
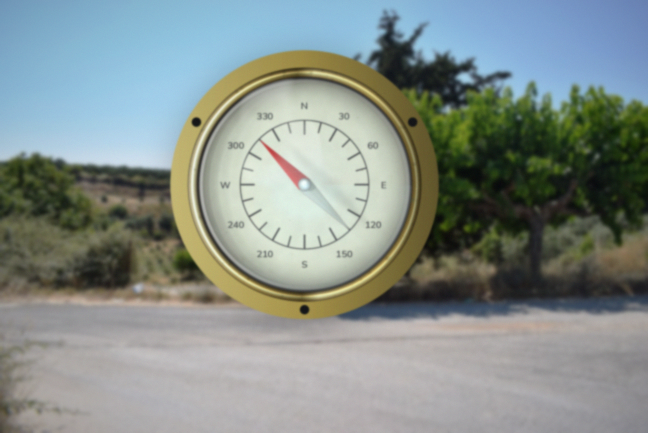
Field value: ° 315
